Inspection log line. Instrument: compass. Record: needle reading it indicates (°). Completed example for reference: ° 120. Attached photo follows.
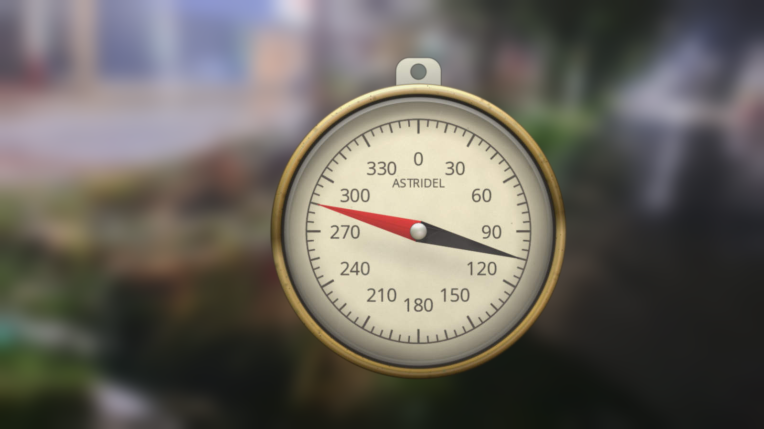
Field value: ° 285
